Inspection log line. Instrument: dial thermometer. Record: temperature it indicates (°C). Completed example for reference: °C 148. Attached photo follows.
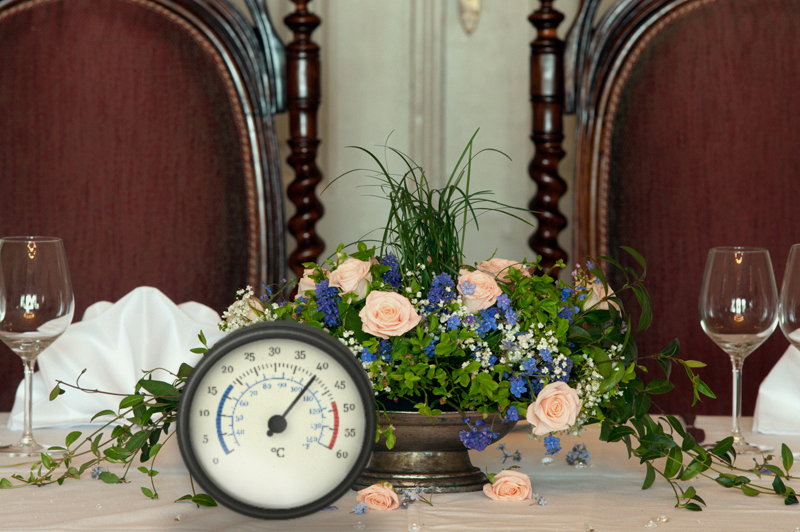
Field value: °C 40
